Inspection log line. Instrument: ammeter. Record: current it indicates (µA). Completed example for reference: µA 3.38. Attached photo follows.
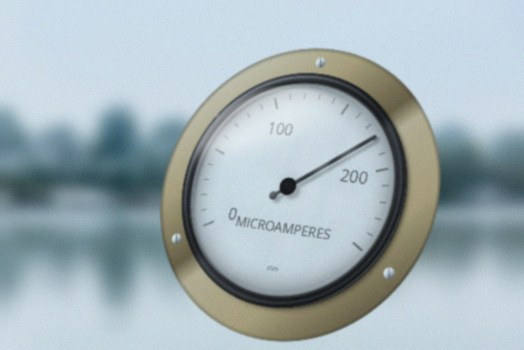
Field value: µA 180
